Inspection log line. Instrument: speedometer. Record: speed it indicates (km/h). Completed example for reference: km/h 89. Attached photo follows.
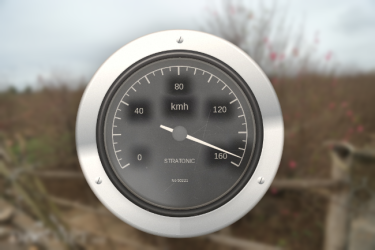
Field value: km/h 155
